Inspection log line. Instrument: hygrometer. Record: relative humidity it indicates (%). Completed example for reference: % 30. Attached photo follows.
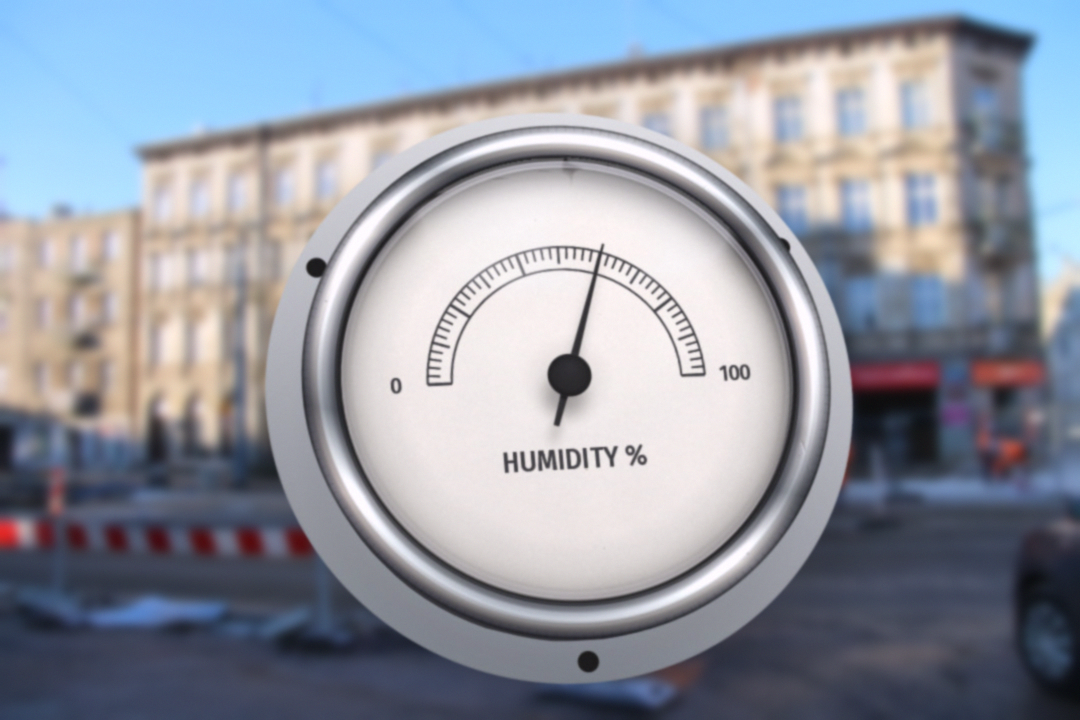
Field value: % 60
